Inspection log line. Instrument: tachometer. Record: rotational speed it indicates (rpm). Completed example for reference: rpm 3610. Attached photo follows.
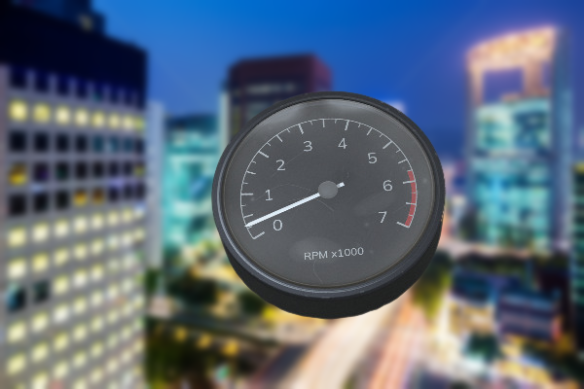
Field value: rpm 250
